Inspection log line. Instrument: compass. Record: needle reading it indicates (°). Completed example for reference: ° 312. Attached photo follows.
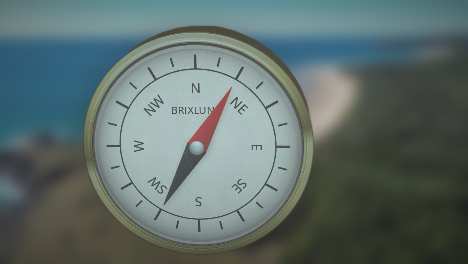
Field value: ° 30
